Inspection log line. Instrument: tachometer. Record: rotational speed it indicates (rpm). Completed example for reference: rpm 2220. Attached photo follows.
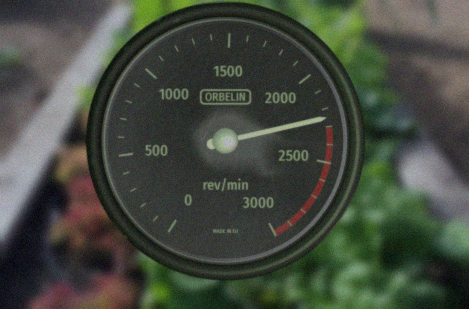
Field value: rpm 2250
